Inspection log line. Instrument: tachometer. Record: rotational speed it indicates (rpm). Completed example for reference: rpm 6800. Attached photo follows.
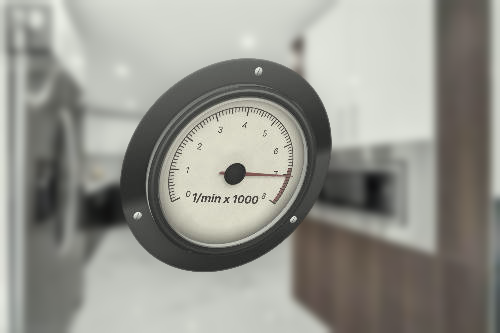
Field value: rpm 7000
